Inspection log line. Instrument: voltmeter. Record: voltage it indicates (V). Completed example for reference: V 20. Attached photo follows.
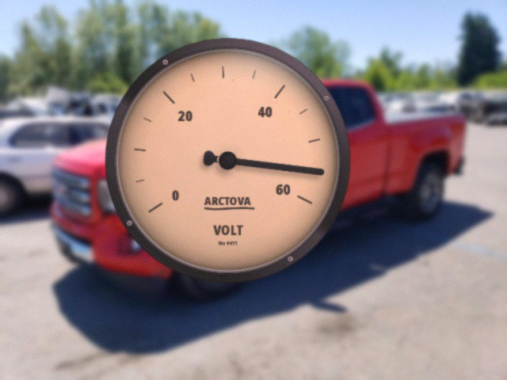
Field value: V 55
